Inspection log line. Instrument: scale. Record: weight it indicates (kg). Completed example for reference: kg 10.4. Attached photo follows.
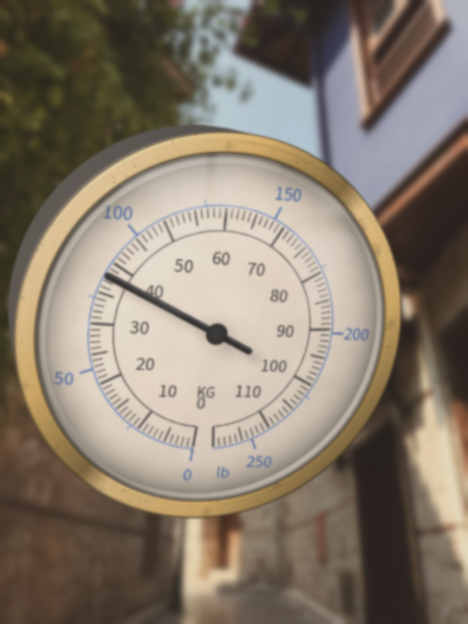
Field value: kg 38
